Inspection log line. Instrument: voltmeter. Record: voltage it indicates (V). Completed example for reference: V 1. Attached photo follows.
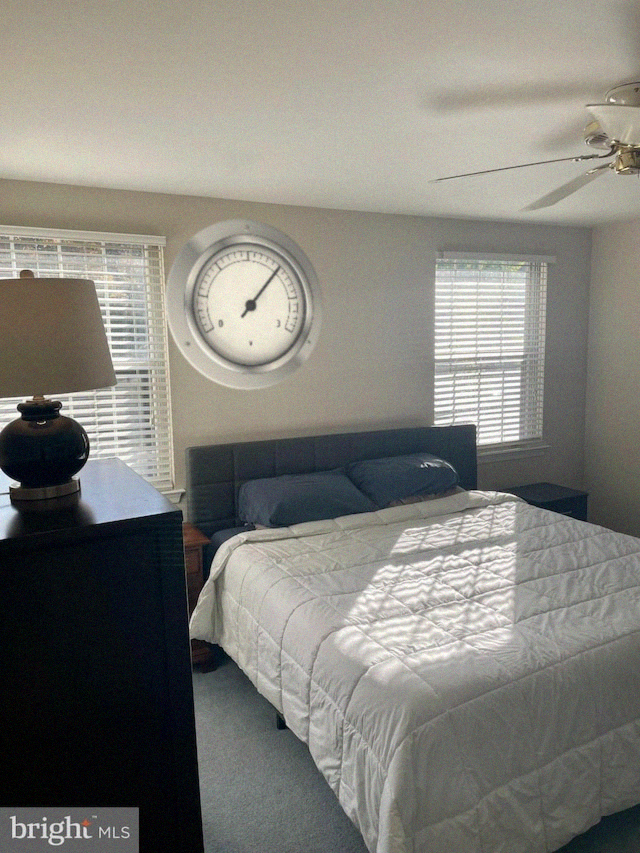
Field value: V 2
